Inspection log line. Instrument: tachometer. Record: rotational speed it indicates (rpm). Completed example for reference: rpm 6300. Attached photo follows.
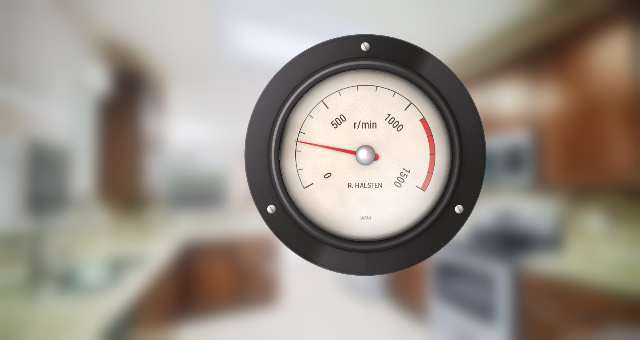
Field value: rpm 250
